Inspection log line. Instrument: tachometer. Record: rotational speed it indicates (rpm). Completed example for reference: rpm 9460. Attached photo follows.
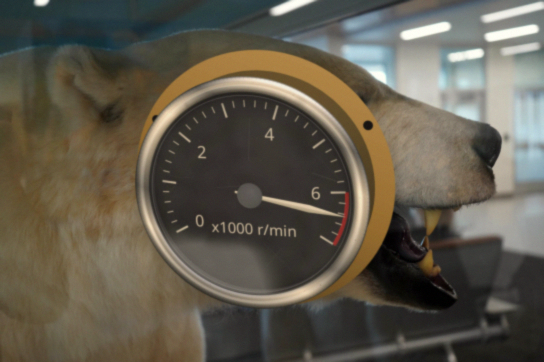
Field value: rpm 6400
